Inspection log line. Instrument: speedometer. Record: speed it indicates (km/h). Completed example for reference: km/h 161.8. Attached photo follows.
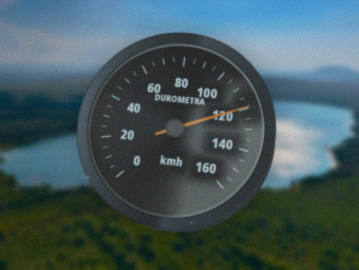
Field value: km/h 120
